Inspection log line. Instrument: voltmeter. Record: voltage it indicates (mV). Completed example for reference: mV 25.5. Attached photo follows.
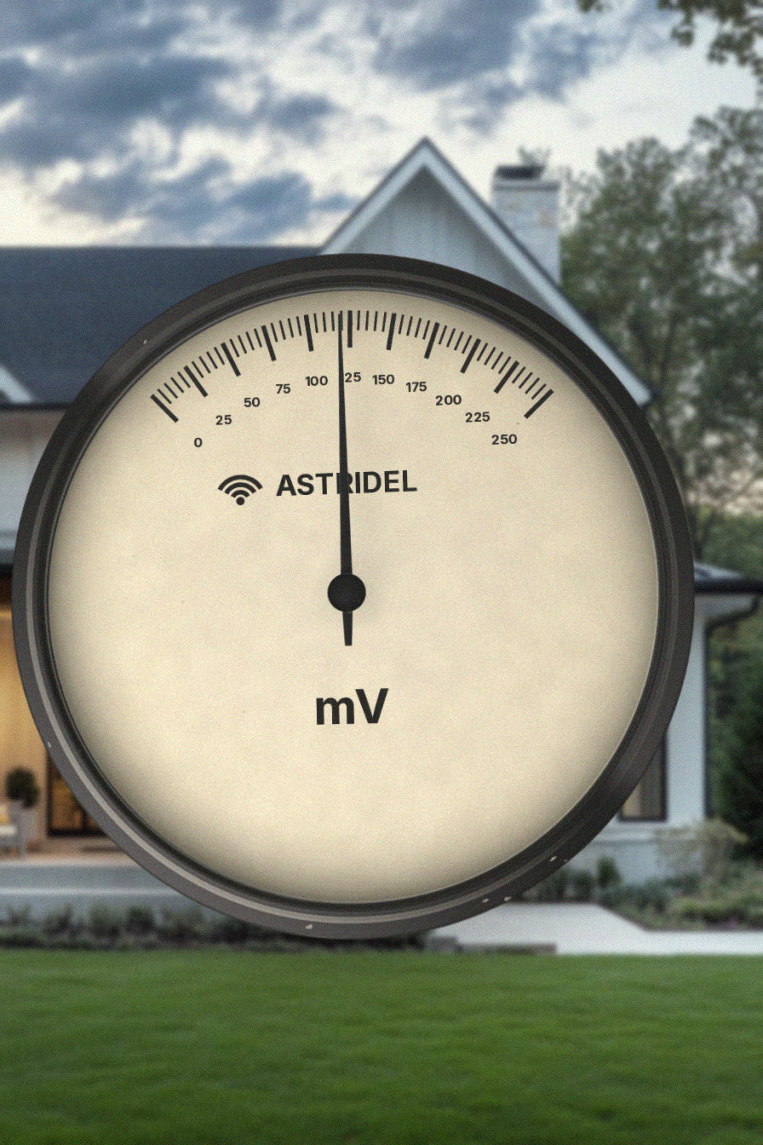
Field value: mV 120
